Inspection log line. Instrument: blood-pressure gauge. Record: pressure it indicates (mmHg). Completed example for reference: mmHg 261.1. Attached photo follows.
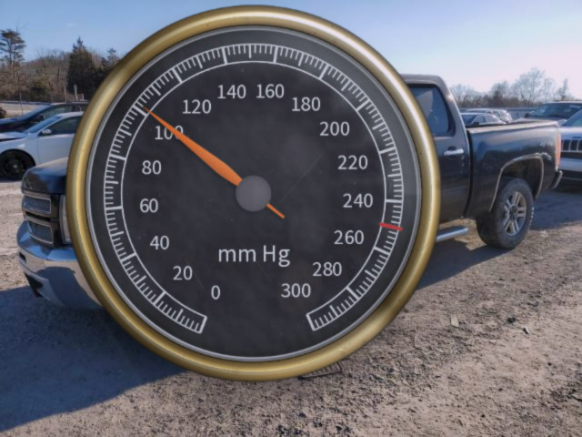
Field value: mmHg 102
